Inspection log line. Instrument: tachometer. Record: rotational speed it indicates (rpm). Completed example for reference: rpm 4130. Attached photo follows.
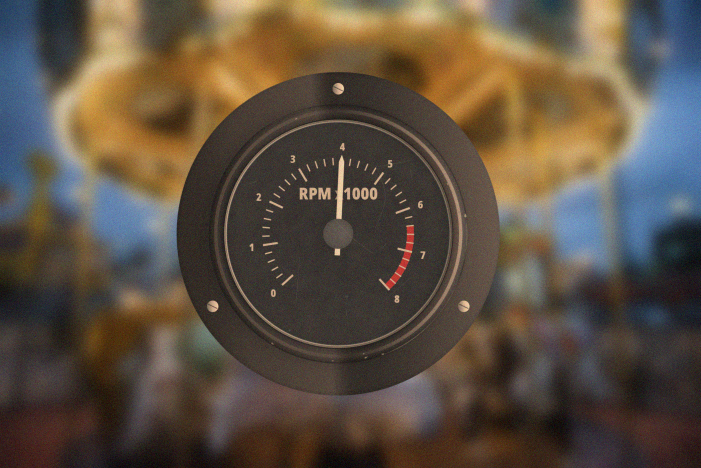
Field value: rpm 4000
